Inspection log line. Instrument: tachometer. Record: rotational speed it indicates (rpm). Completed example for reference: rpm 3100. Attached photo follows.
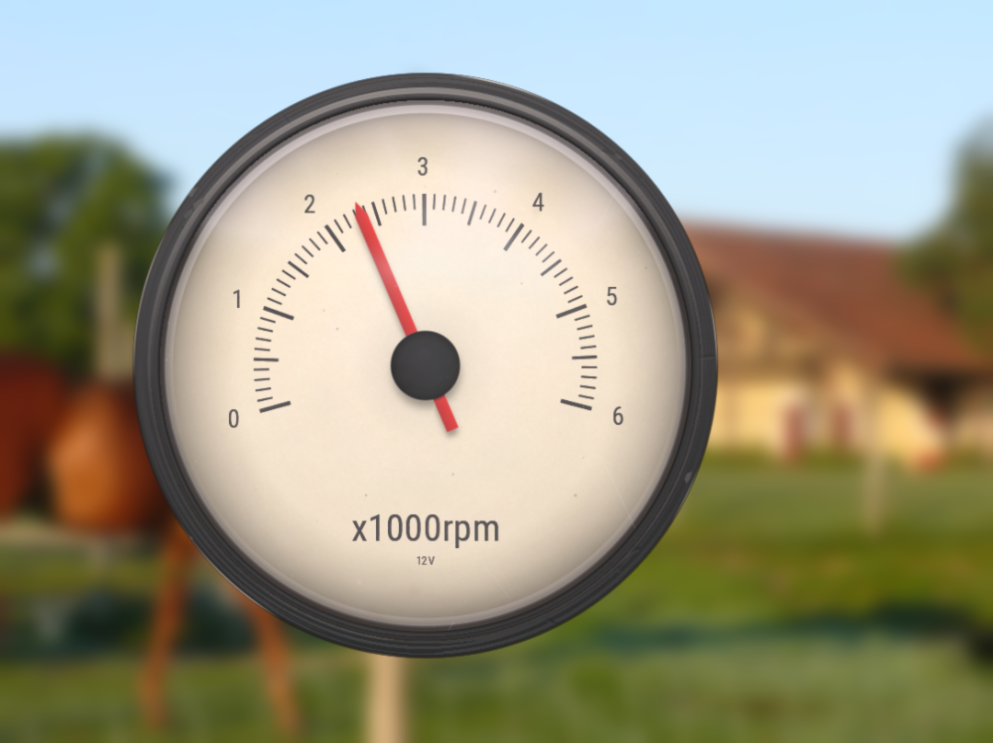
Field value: rpm 2350
